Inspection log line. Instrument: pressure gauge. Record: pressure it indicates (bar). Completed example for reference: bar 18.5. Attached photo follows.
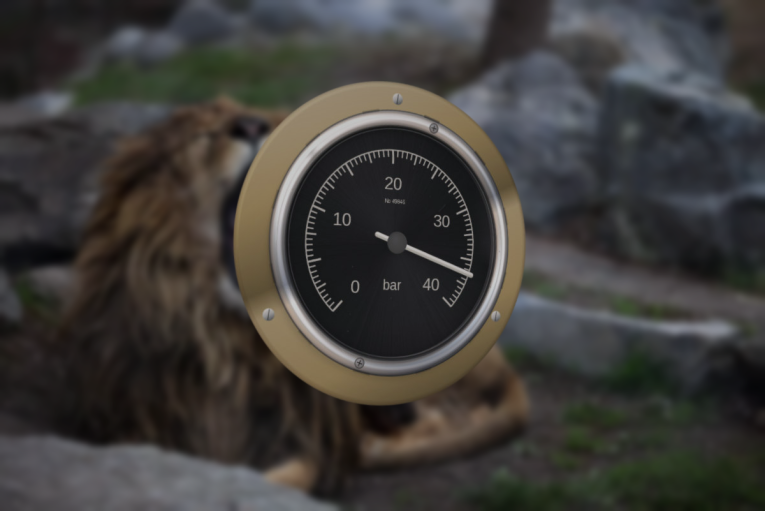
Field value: bar 36.5
